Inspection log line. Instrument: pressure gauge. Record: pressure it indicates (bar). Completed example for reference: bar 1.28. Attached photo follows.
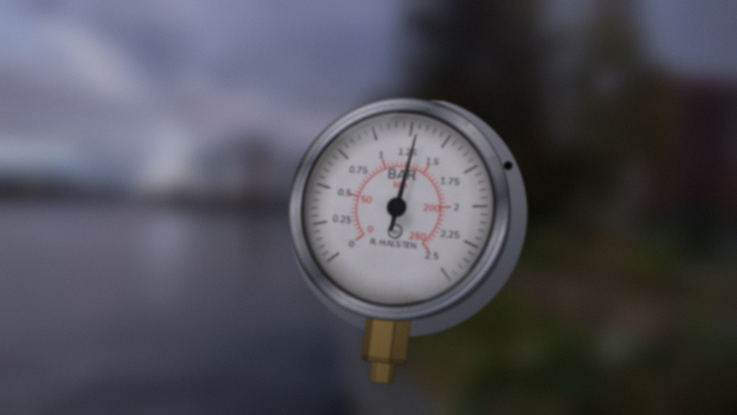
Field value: bar 1.3
